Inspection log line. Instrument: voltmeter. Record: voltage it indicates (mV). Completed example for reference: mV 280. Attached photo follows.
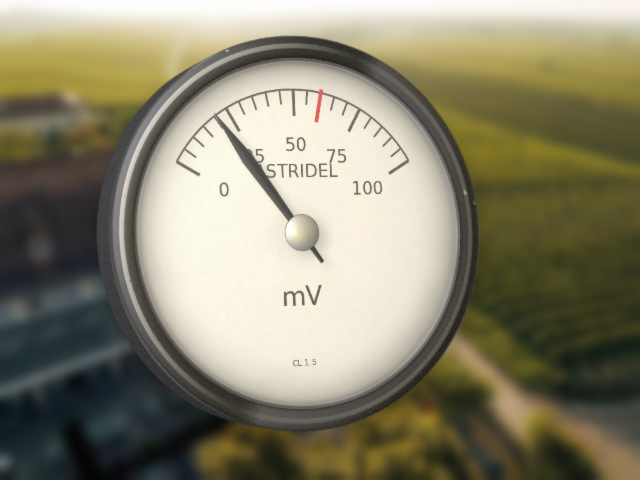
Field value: mV 20
